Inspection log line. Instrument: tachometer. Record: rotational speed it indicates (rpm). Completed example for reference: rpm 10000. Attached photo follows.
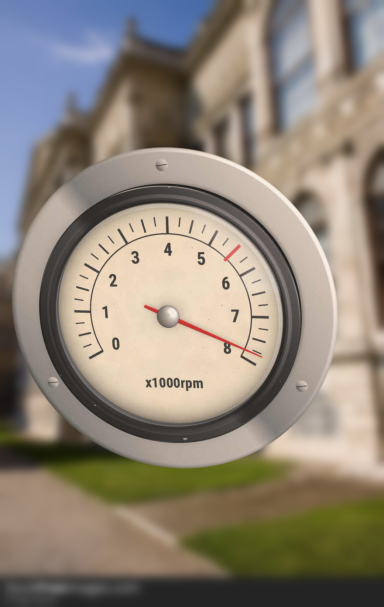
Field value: rpm 7750
